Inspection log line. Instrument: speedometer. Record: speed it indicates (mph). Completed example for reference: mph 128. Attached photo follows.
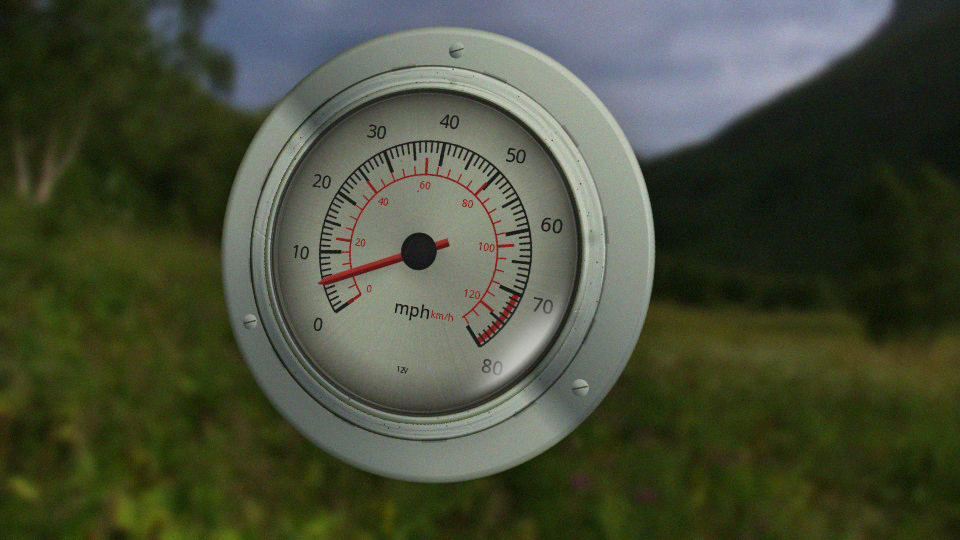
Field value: mph 5
